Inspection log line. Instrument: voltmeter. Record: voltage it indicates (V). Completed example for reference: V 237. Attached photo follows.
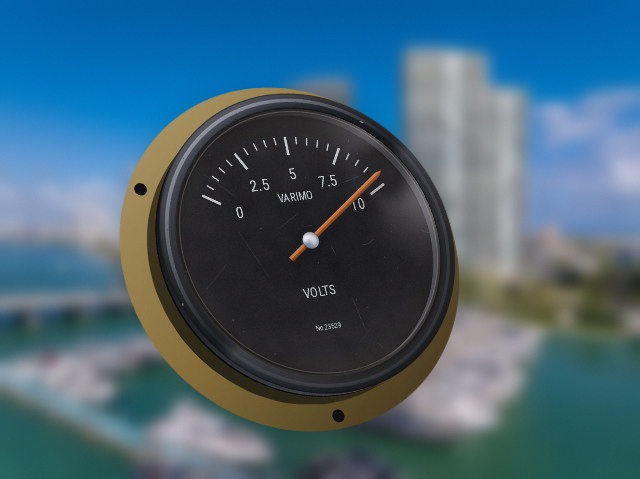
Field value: V 9.5
